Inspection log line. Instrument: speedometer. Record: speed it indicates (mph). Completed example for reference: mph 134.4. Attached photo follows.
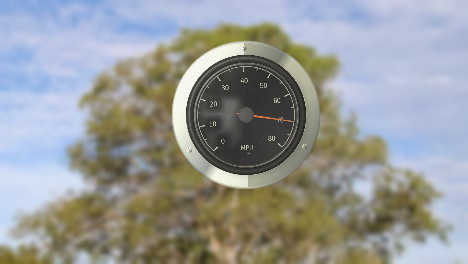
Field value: mph 70
